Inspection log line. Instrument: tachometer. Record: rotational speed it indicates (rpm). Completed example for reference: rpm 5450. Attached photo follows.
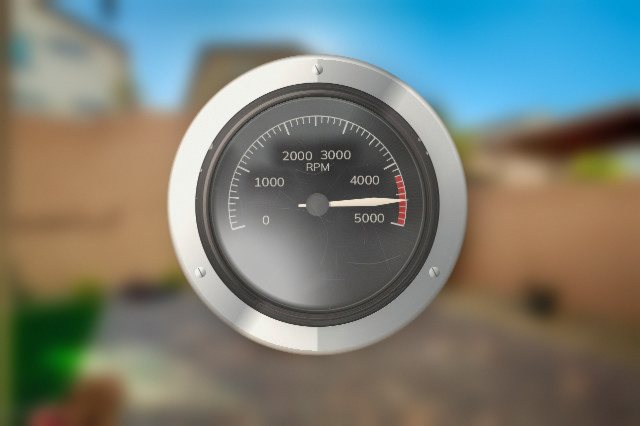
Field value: rpm 4600
